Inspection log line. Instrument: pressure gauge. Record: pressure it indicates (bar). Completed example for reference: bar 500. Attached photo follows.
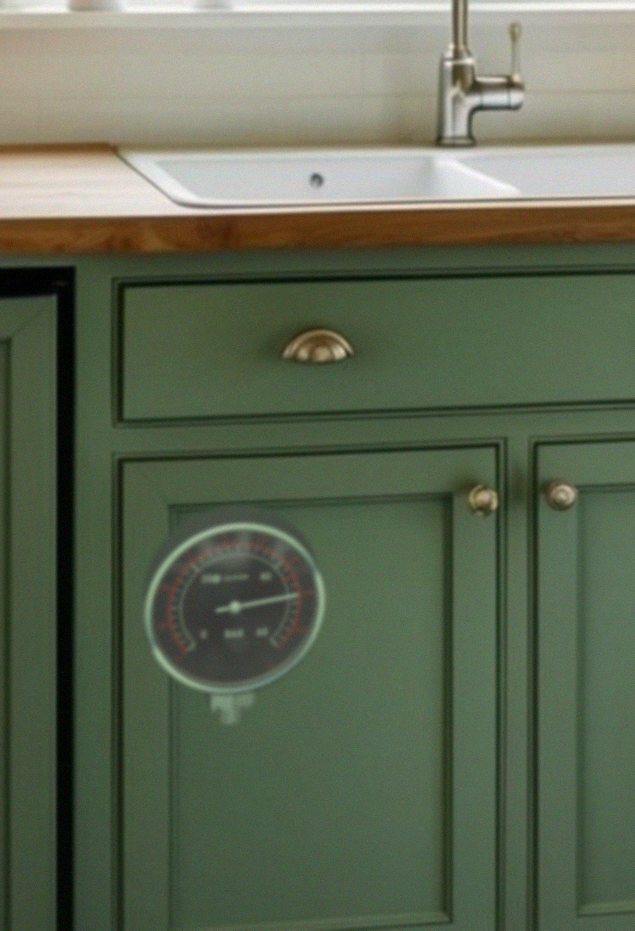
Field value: bar 48
